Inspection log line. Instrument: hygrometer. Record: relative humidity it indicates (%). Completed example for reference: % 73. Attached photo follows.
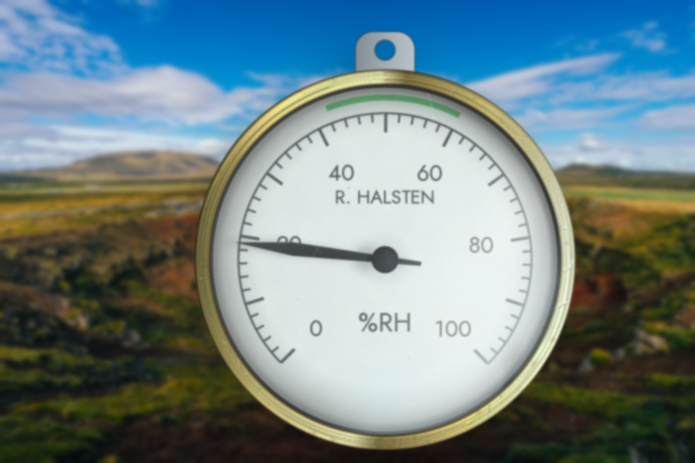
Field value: % 19
